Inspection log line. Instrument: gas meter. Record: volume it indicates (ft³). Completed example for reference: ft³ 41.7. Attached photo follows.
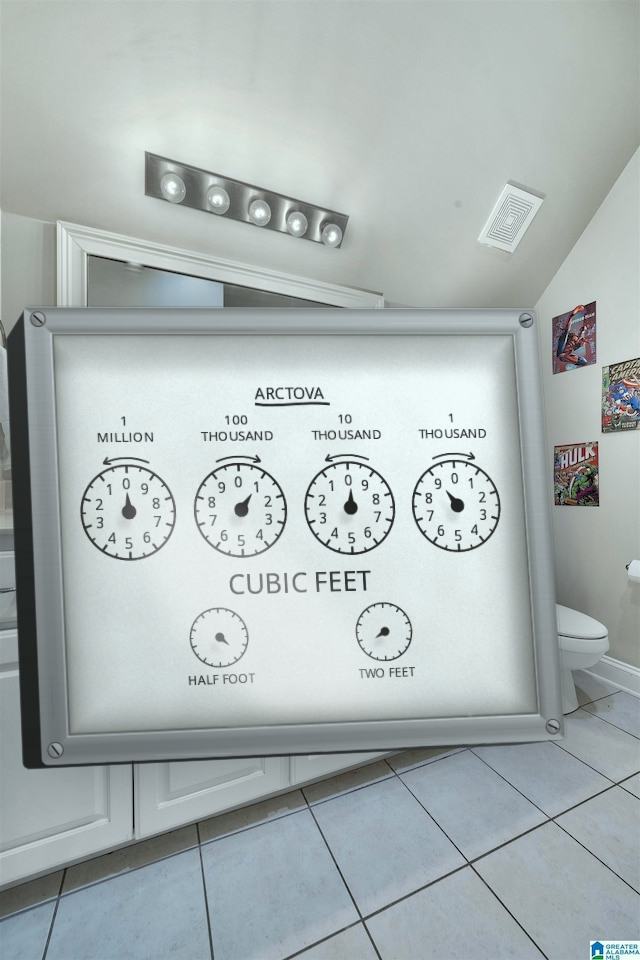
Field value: ft³ 9900
